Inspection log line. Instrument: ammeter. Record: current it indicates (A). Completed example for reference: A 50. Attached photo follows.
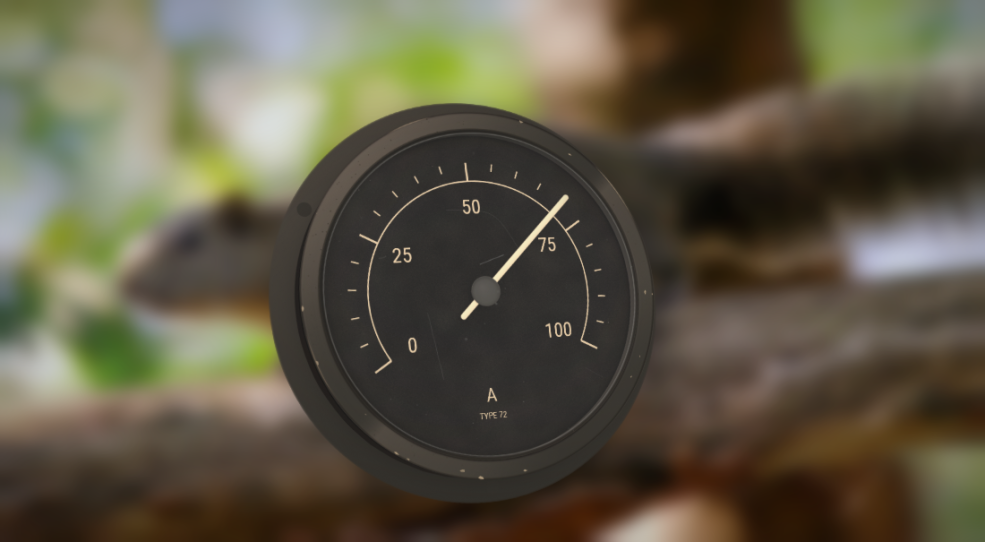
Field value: A 70
